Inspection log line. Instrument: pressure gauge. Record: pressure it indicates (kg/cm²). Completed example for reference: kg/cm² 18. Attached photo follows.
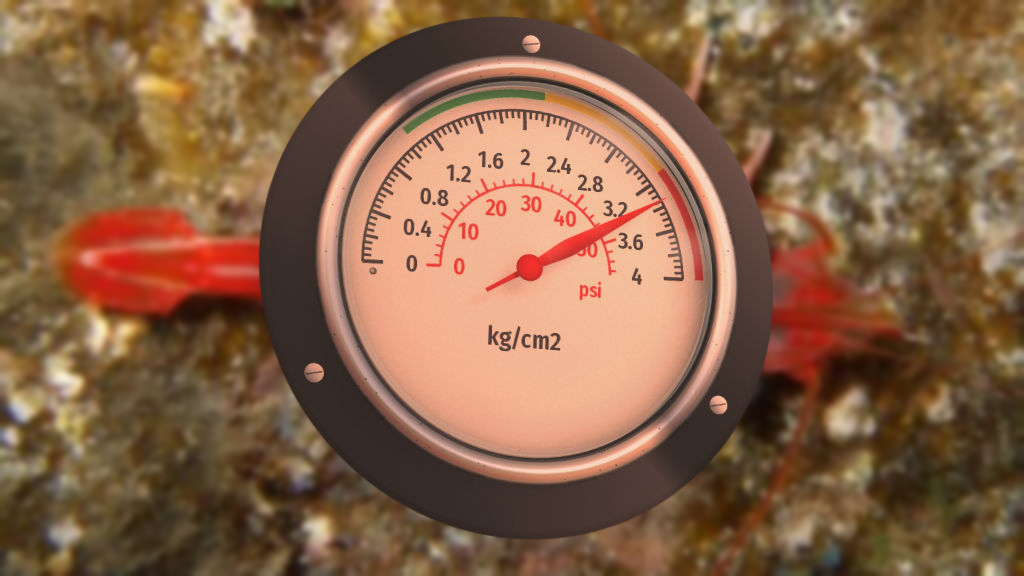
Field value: kg/cm² 3.35
